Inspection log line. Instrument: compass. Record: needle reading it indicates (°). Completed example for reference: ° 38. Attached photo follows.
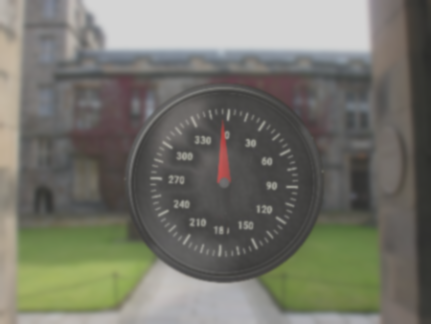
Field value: ° 355
